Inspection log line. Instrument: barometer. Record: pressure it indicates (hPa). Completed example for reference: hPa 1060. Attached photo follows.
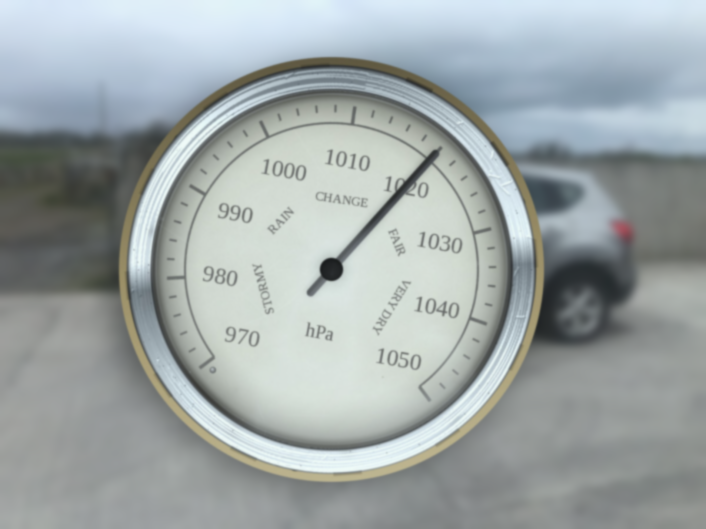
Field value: hPa 1020
